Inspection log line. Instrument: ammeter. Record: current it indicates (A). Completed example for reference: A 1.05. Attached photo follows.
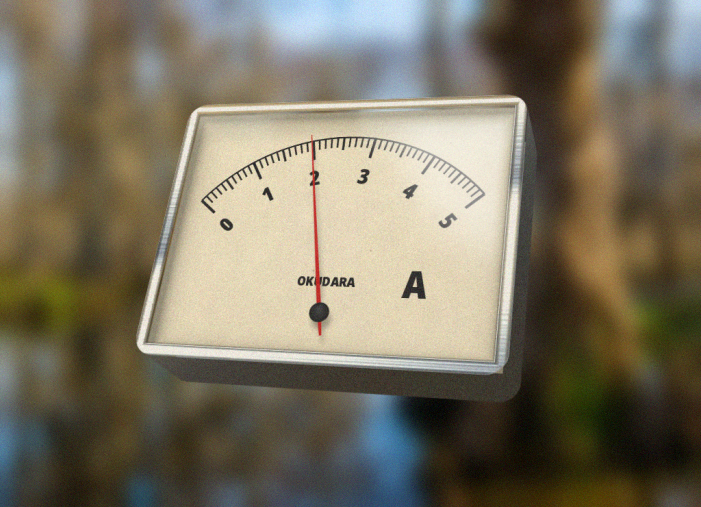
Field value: A 2
